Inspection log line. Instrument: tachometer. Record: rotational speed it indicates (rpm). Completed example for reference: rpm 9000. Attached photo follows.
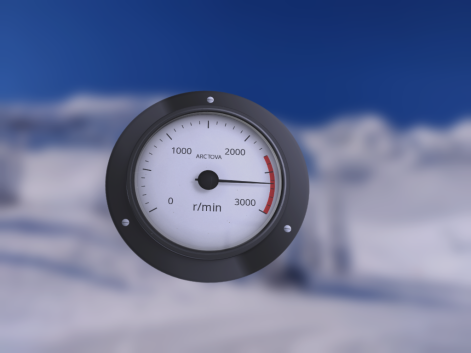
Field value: rpm 2650
